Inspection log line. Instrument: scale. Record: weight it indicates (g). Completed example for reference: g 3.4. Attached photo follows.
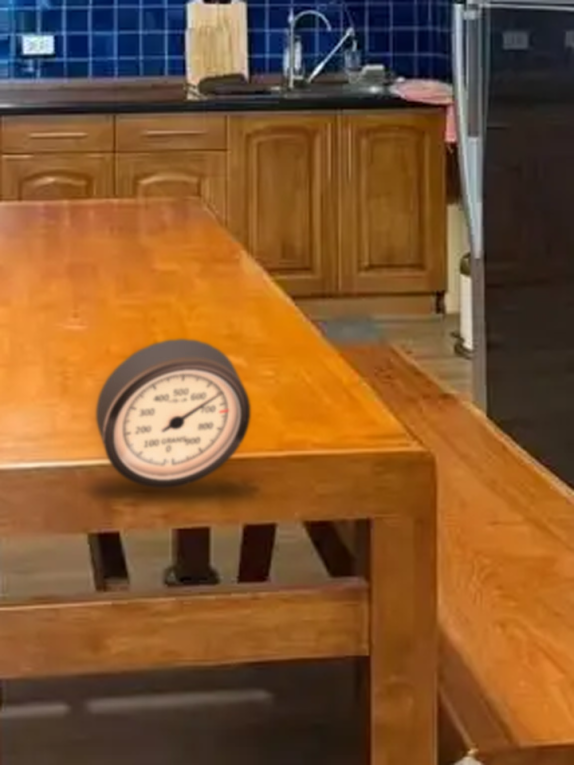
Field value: g 650
